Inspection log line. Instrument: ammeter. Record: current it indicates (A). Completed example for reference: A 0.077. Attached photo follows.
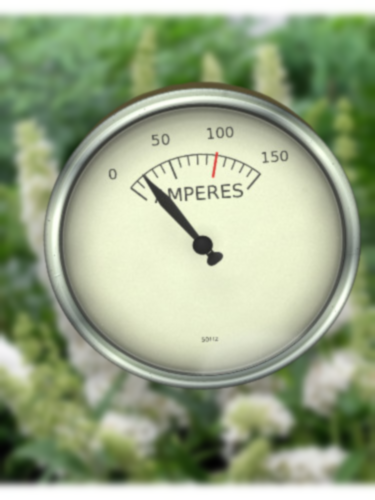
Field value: A 20
